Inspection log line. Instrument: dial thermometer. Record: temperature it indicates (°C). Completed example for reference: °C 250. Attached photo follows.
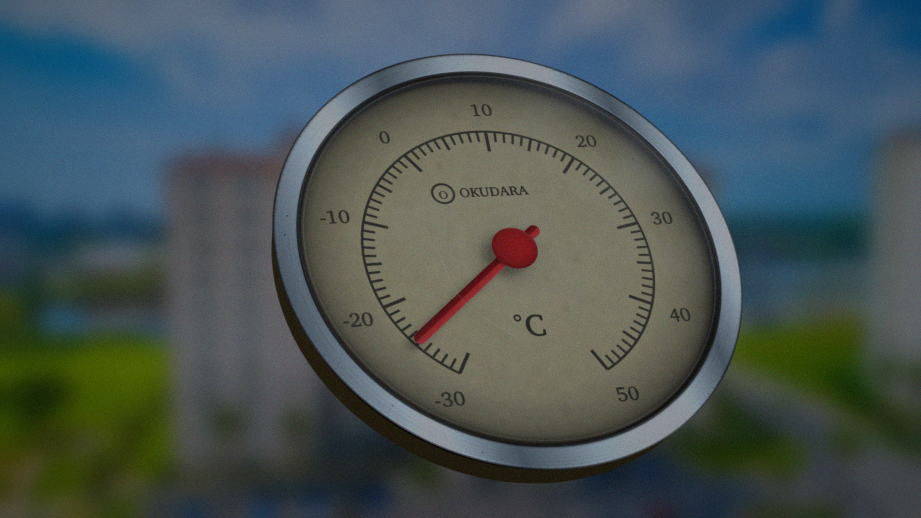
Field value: °C -25
